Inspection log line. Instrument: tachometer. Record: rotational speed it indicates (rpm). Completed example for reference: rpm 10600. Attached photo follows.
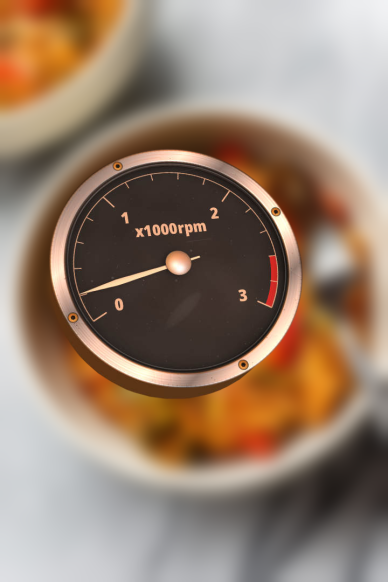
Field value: rpm 200
